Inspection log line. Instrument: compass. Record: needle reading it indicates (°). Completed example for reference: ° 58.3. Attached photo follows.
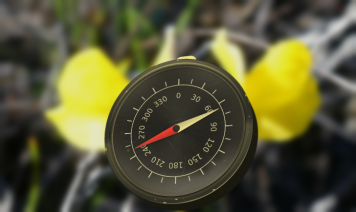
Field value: ° 247.5
